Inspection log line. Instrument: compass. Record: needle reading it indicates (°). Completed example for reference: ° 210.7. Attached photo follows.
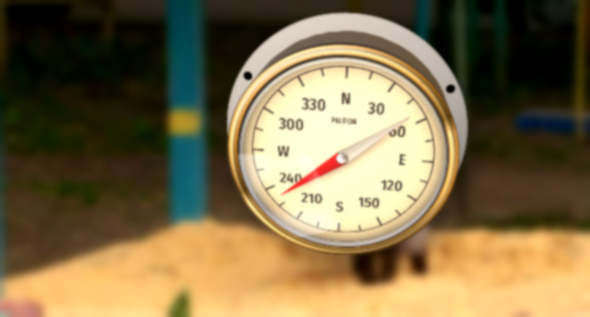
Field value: ° 232.5
